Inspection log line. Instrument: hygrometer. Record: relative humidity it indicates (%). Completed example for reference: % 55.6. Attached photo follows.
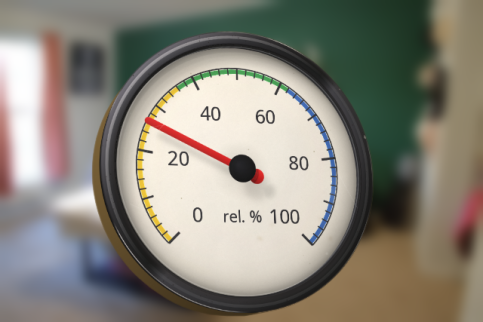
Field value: % 26
